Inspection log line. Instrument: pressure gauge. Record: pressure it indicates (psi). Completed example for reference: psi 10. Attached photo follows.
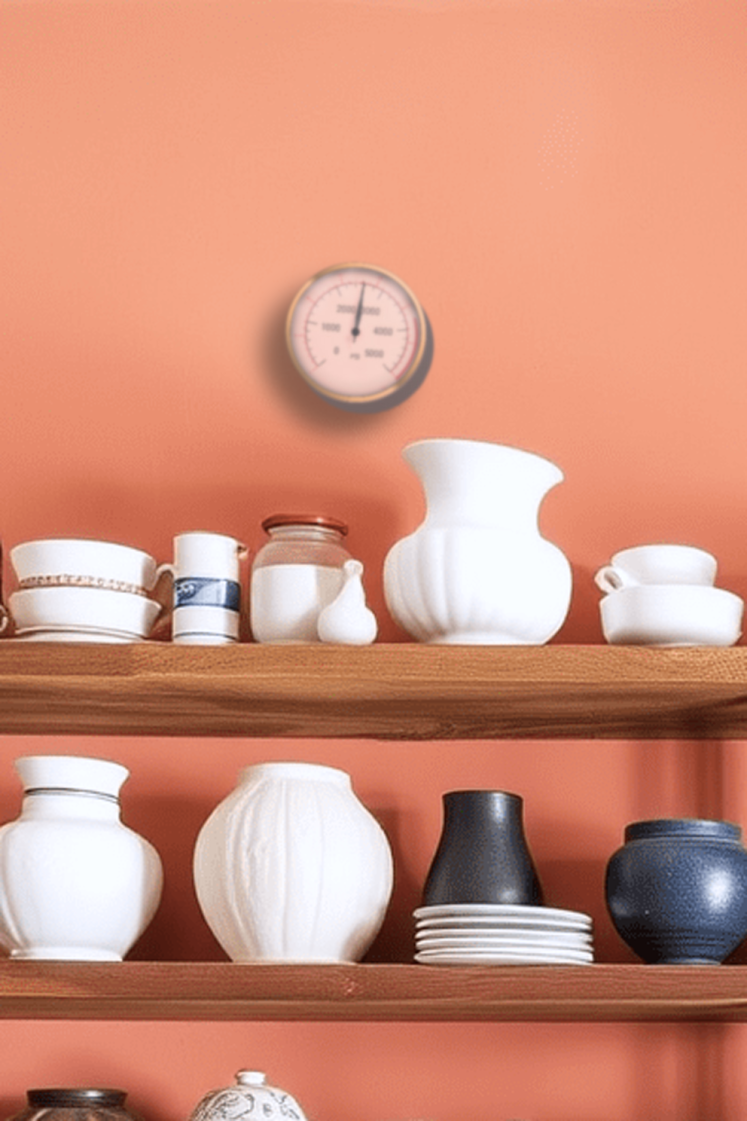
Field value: psi 2600
